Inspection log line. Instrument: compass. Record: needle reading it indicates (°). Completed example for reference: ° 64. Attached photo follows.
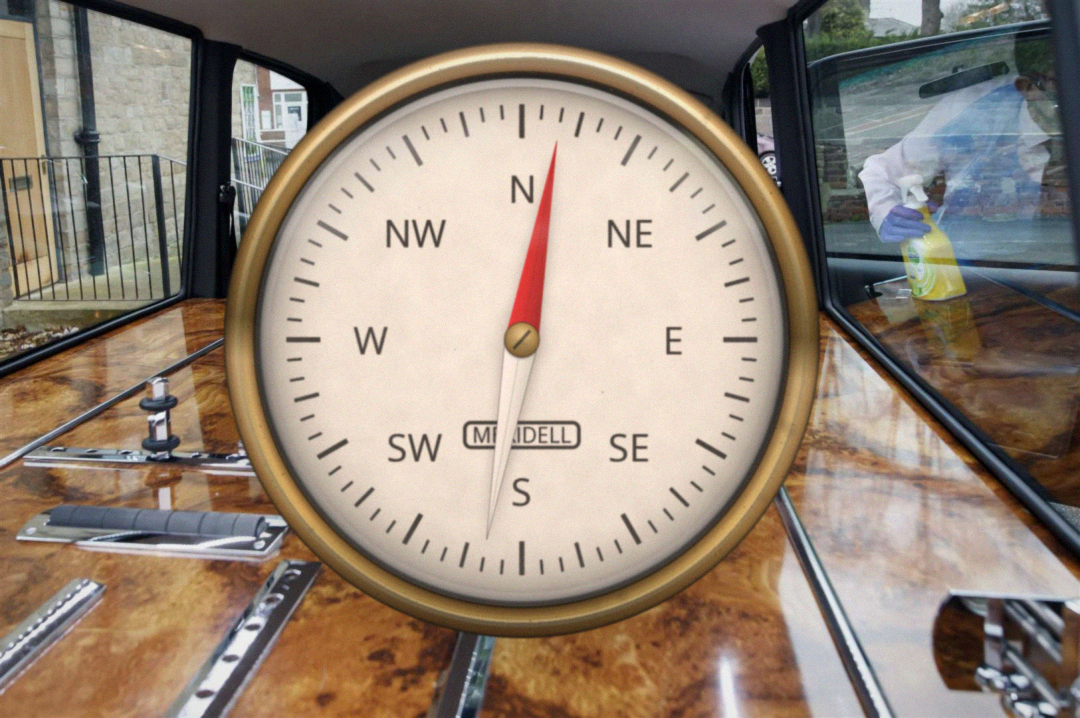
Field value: ° 10
